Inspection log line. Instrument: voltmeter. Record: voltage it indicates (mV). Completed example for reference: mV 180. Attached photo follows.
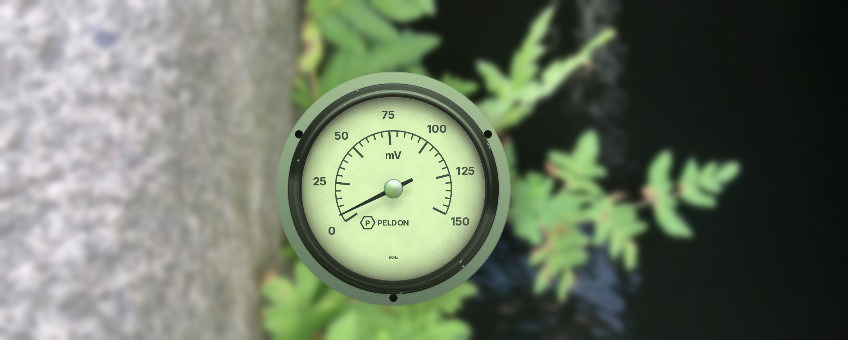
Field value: mV 5
